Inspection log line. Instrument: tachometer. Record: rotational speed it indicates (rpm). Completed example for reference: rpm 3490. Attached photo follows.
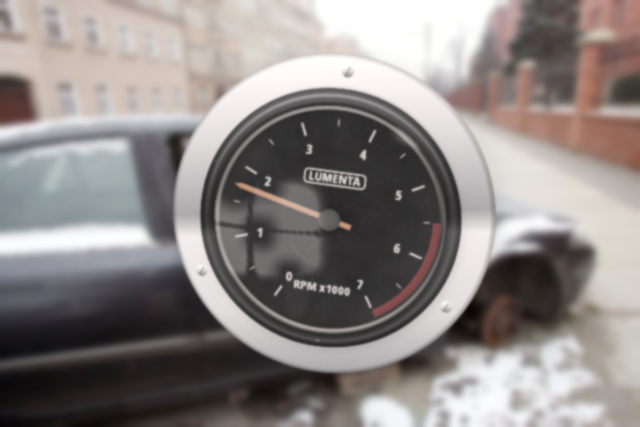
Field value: rpm 1750
